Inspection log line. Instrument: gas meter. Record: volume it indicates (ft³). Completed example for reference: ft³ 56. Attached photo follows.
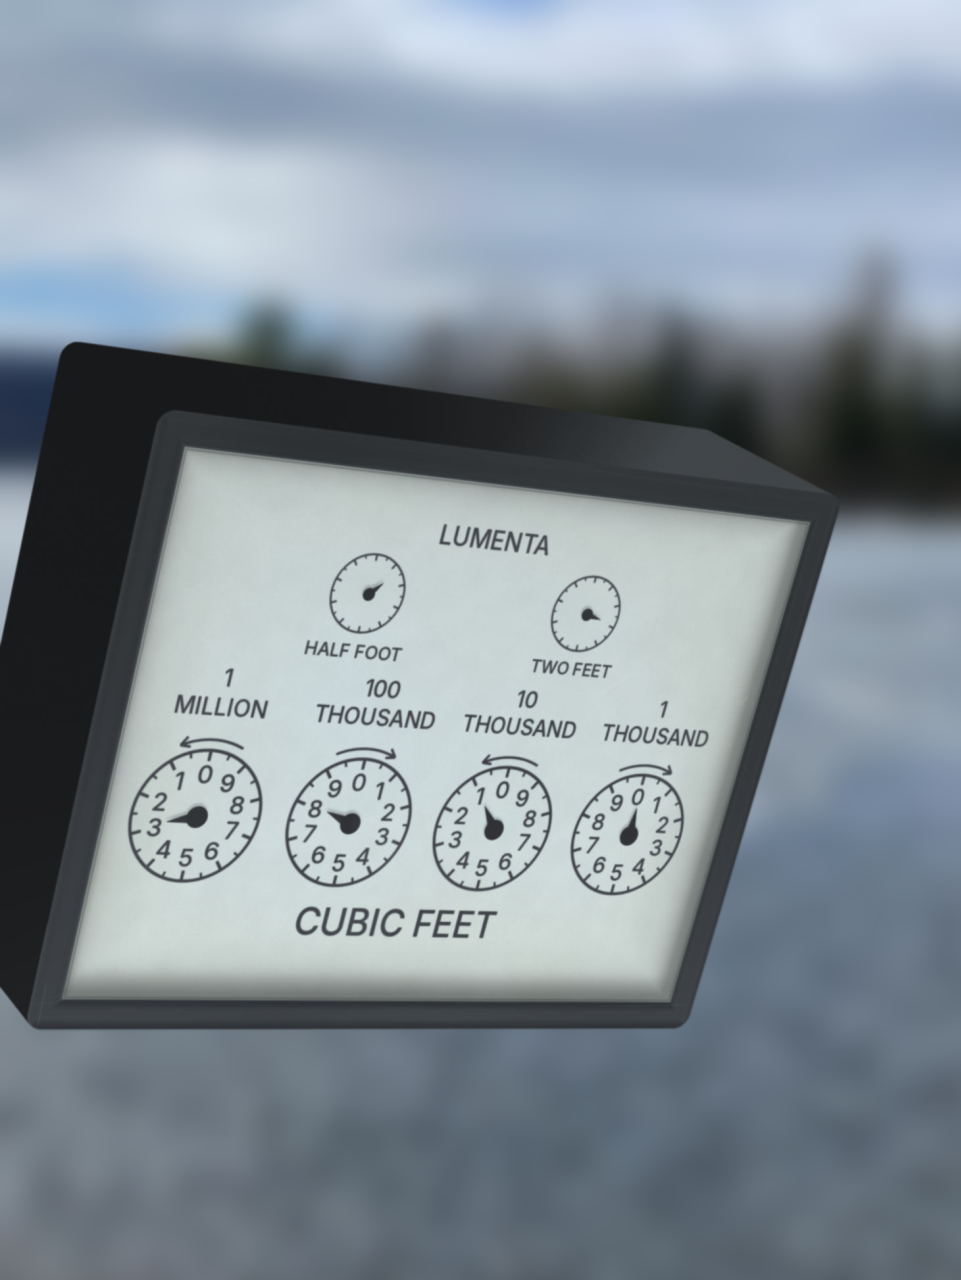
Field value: ft³ 281000
